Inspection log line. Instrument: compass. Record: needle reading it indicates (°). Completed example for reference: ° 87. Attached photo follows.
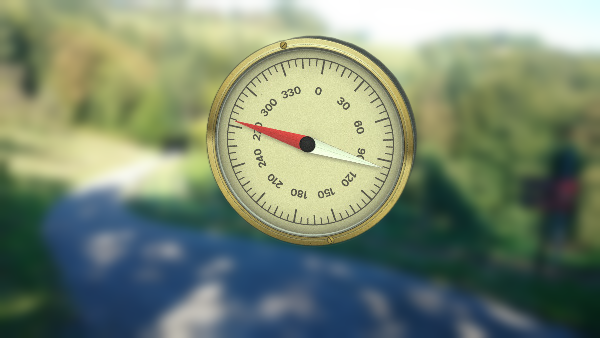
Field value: ° 275
